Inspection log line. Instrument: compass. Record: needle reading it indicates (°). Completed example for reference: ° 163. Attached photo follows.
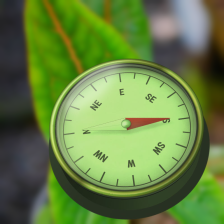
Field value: ° 180
